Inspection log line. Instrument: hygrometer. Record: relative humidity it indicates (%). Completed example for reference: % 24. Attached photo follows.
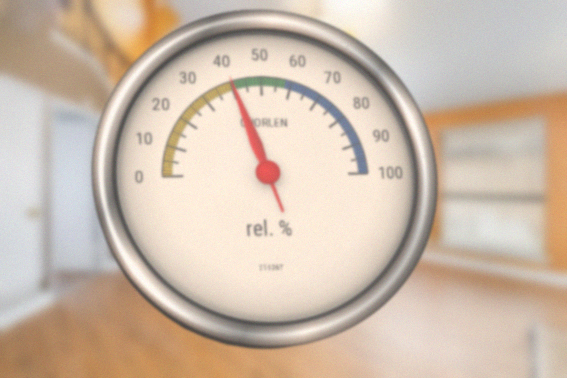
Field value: % 40
